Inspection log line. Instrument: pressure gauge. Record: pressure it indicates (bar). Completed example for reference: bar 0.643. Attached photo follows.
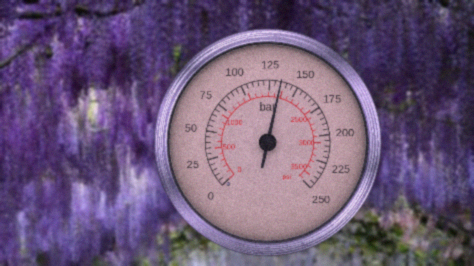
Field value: bar 135
